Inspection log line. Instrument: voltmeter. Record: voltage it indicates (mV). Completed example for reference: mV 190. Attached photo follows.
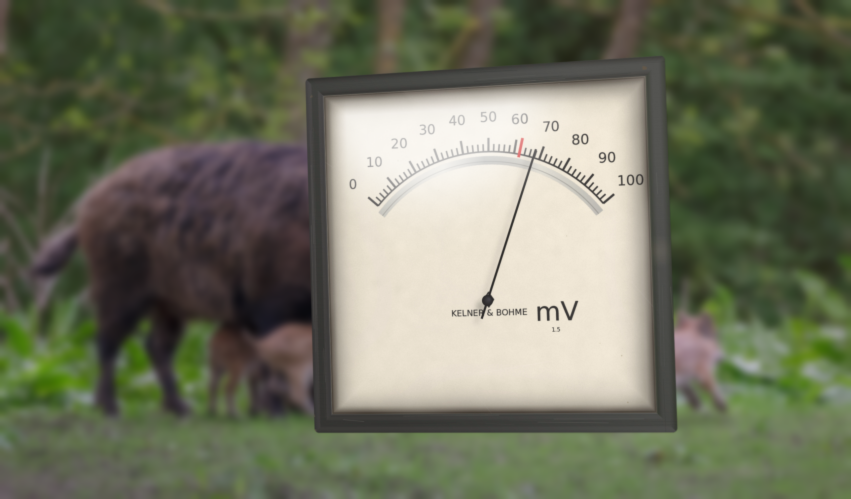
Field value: mV 68
